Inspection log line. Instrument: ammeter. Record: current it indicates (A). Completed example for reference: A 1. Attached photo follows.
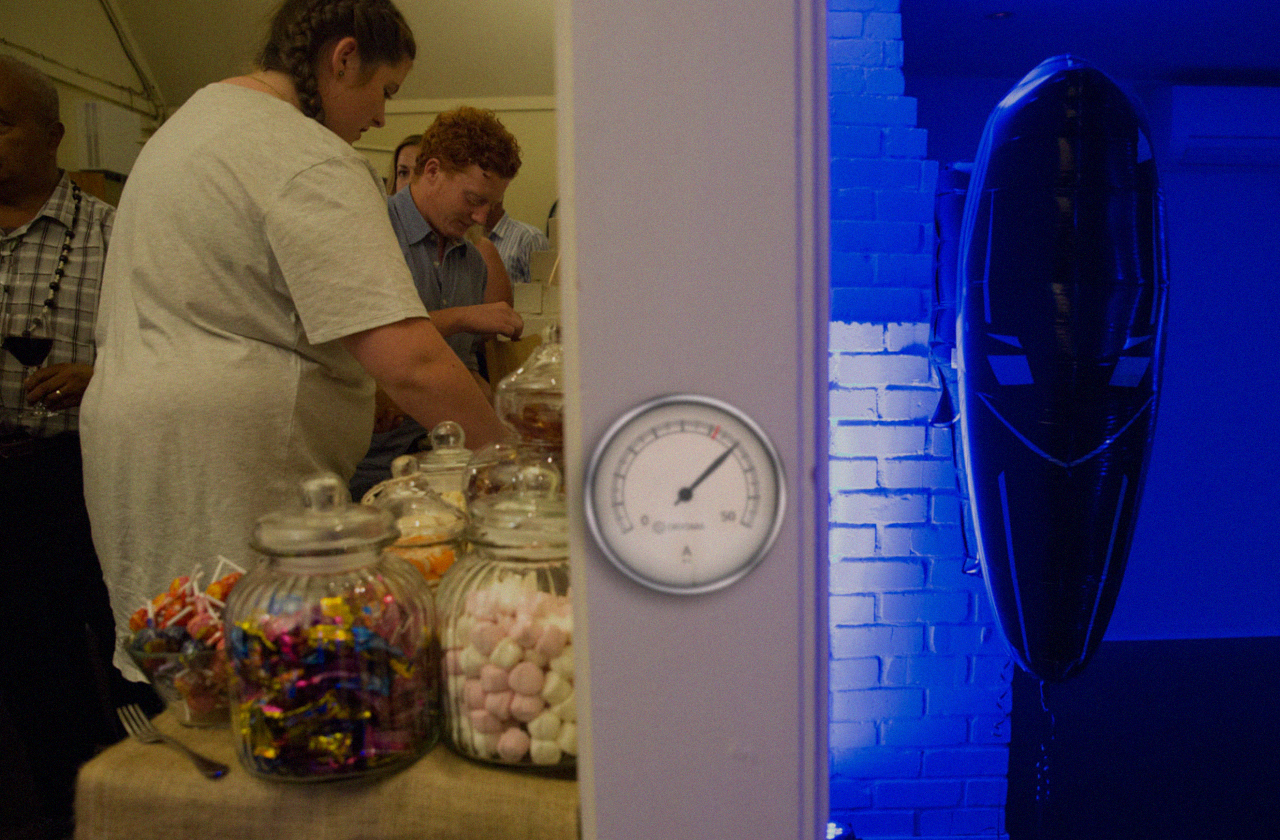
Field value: A 35
